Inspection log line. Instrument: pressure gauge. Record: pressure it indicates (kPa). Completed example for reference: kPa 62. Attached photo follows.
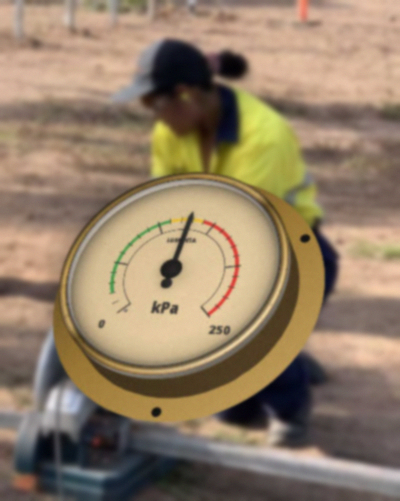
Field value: kPa 130
